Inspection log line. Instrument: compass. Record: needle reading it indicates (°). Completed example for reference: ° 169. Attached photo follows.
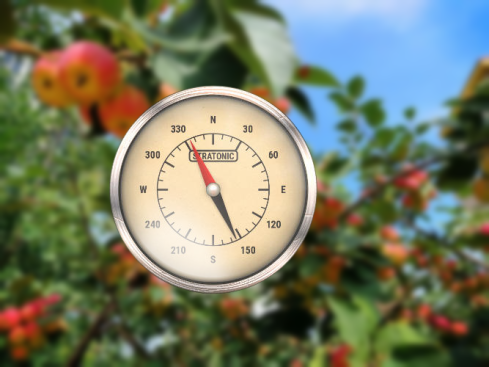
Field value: ° 335
